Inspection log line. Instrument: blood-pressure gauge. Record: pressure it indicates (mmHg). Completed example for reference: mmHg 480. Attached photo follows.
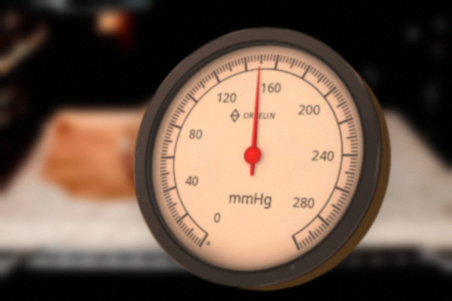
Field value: mmHg 150
